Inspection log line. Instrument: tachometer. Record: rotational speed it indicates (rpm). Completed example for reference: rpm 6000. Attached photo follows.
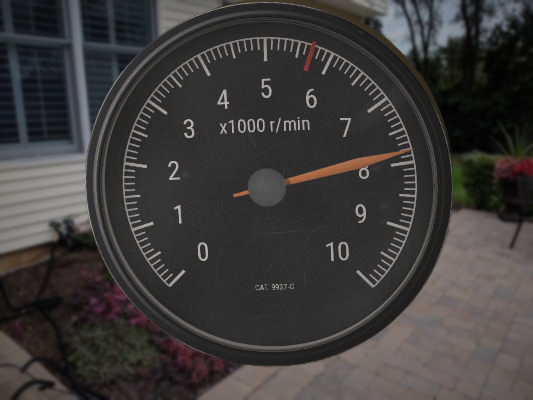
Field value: rpm 7800
